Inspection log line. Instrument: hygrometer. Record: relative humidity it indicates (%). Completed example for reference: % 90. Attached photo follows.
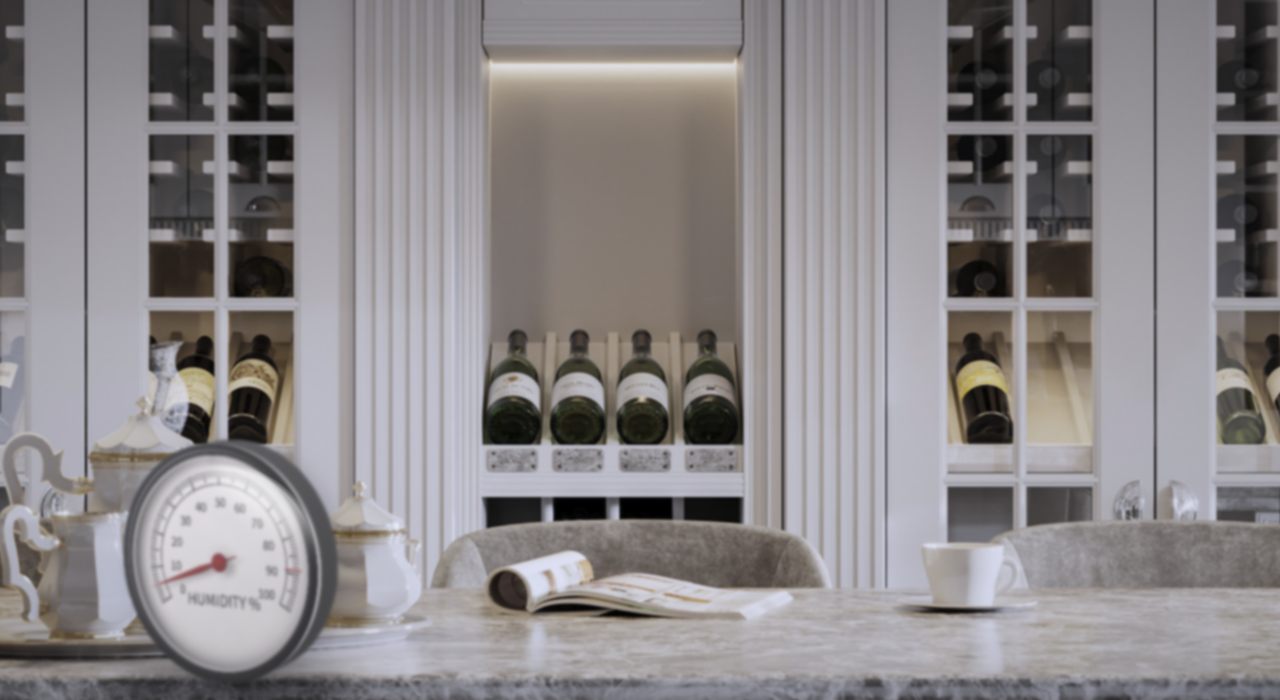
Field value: % 5
